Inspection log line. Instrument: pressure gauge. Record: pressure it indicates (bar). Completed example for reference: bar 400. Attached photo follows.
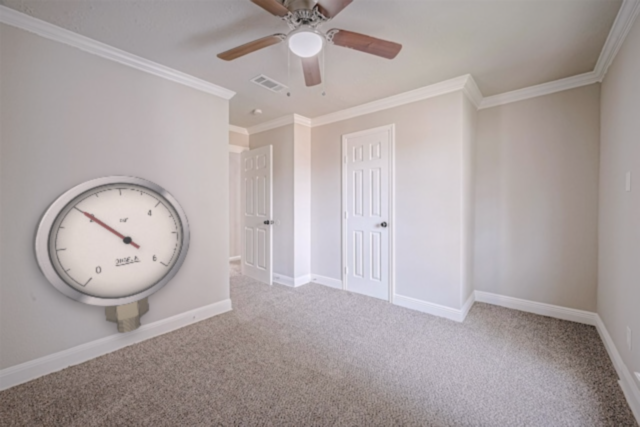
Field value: bar 2
